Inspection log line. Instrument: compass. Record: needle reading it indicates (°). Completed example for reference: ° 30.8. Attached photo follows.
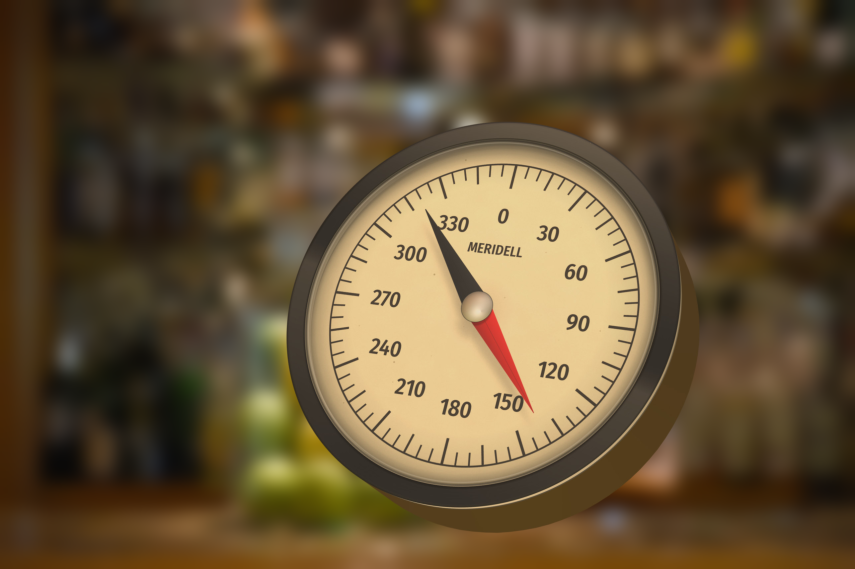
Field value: ° 140
